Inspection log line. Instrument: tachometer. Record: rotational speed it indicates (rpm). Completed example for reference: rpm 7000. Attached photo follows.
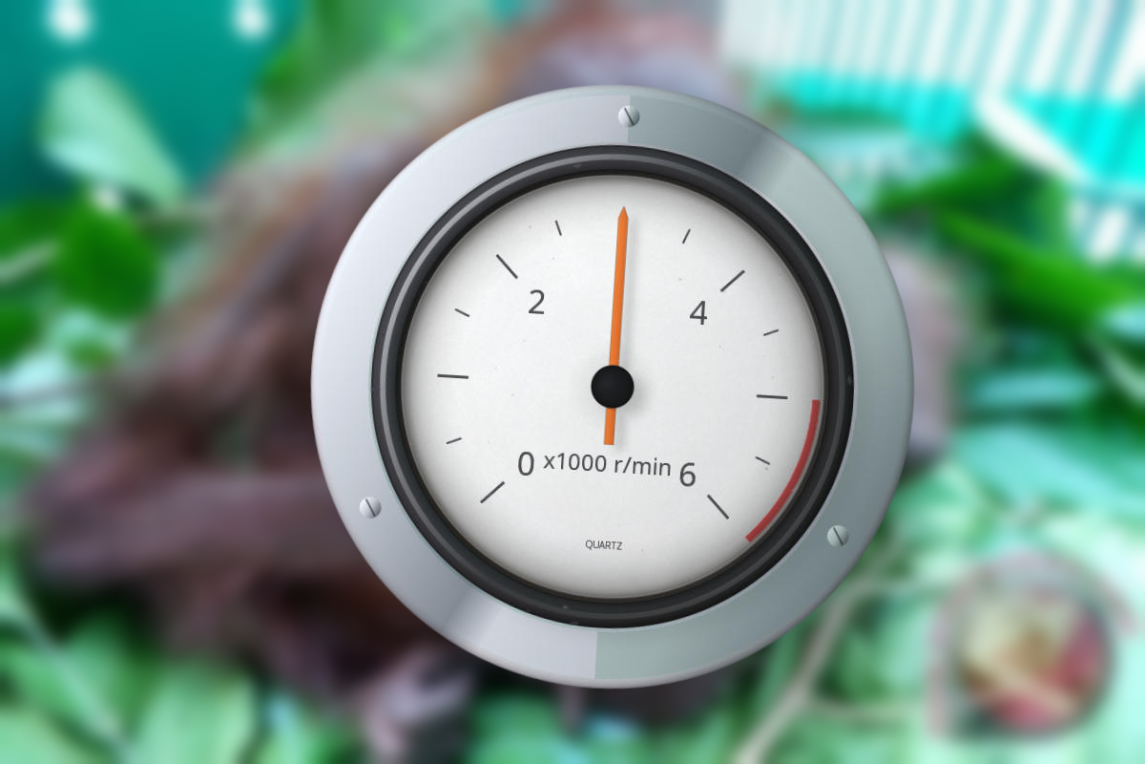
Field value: rpm 3000
